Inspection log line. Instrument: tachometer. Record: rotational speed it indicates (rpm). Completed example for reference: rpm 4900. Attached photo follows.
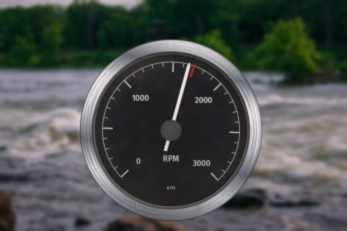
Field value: rpm 1650
